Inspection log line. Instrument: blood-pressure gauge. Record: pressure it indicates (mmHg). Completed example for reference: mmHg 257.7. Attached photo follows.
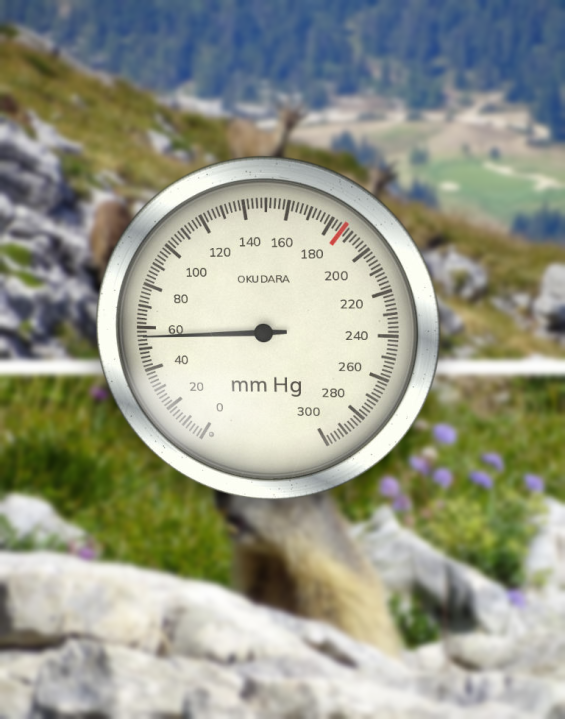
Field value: mmHg 56
